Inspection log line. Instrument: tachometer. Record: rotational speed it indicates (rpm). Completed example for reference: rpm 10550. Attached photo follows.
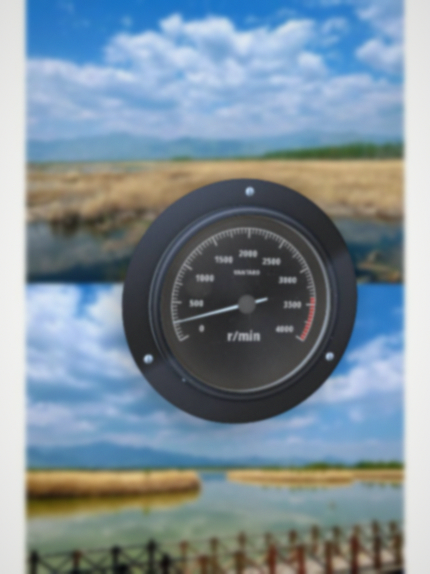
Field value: rpm 250
